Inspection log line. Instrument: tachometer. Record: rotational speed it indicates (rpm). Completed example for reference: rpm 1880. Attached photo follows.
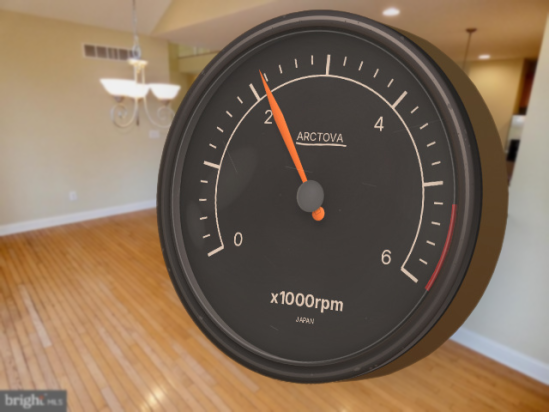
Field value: rpm 2200
